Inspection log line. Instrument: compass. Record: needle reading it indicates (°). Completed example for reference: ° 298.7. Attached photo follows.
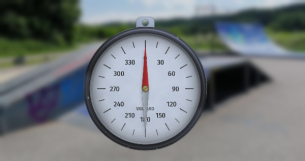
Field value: ° 0
